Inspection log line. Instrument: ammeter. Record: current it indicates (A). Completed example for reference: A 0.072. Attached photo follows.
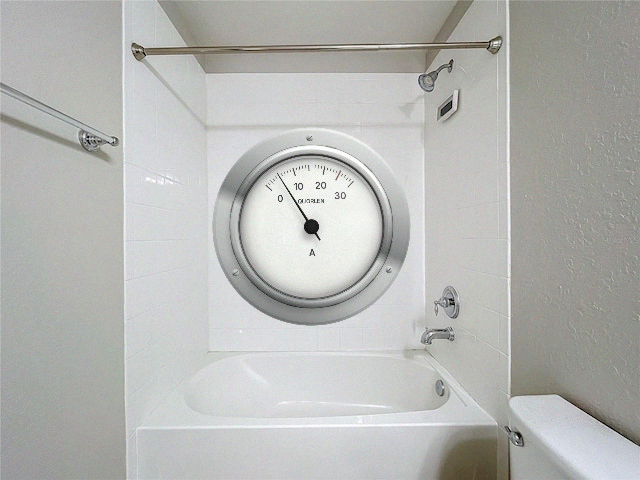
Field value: A 5
